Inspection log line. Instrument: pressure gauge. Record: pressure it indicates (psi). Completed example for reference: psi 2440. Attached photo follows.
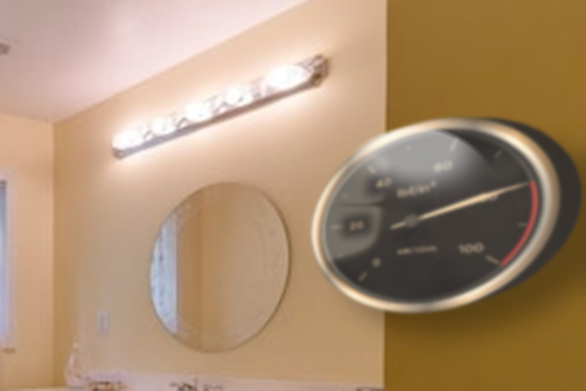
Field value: psi 80
